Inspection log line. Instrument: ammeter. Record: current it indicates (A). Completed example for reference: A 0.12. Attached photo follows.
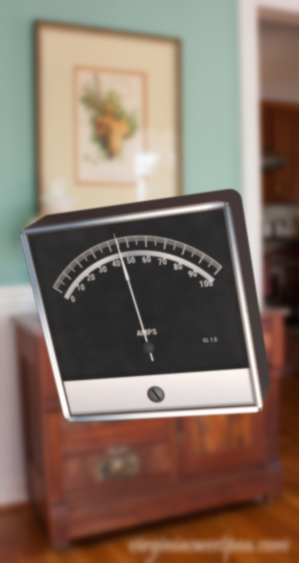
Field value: A 45
